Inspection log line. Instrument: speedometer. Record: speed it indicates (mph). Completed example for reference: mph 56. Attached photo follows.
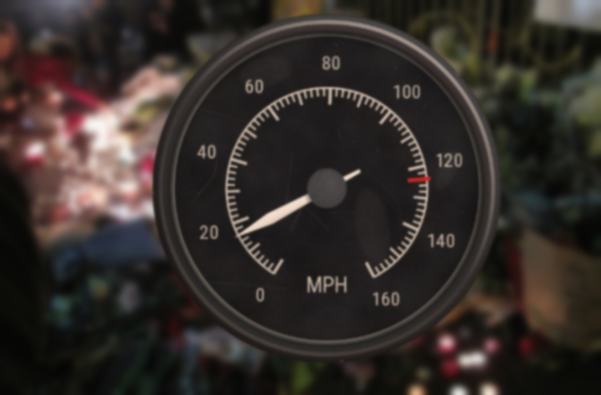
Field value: mph 16
